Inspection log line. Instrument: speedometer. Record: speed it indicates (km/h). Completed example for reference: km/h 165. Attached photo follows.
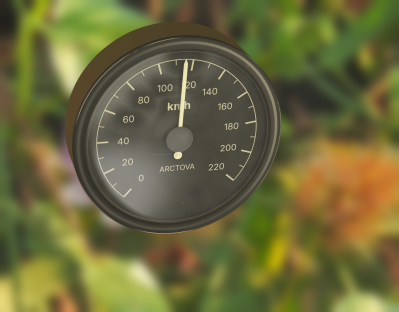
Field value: km/h 115
